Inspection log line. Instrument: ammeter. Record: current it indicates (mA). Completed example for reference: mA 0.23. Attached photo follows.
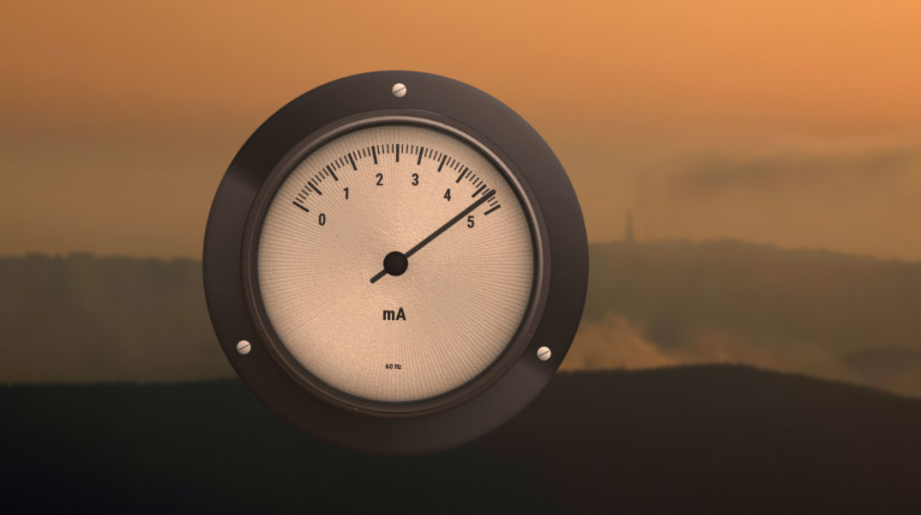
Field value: mA 4.7
